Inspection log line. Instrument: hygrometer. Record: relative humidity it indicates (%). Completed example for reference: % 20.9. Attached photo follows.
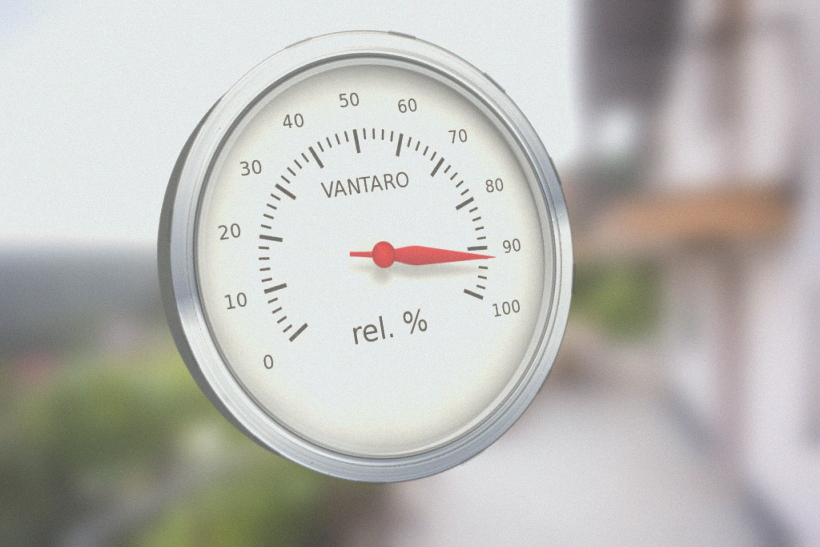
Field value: % 92
